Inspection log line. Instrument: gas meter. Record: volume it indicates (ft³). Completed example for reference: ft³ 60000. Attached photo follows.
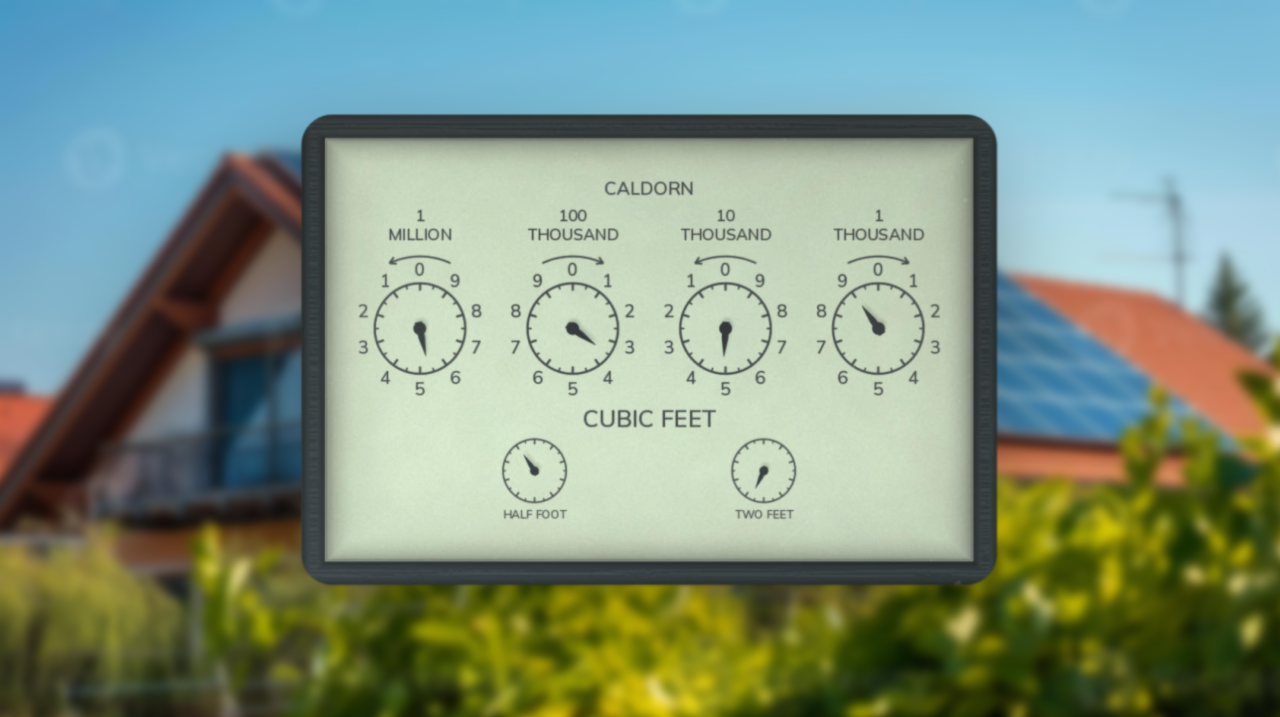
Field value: ft³ 534900
